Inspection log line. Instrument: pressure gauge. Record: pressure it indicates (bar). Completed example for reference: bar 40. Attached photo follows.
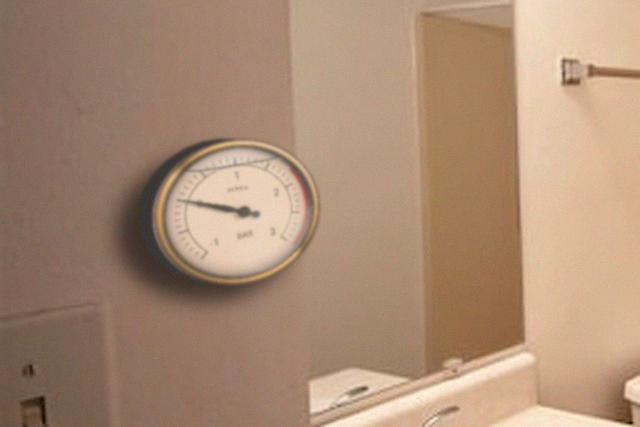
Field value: bar 0
